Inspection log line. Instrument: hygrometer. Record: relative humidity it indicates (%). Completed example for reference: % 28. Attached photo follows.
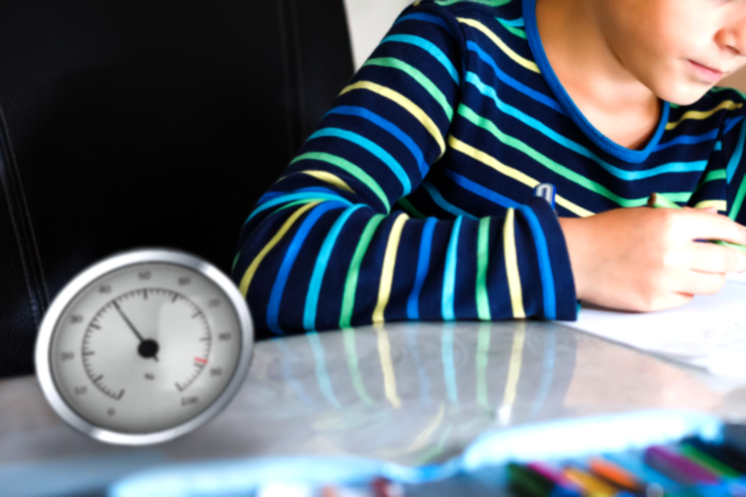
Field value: % 40
